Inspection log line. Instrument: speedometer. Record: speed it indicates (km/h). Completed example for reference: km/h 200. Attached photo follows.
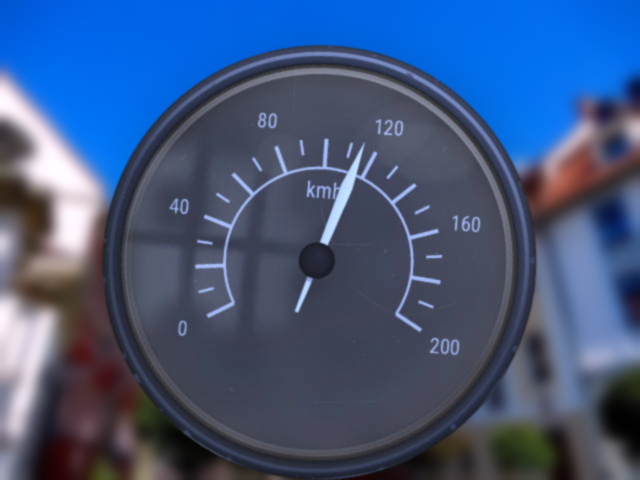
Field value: km/h 115
